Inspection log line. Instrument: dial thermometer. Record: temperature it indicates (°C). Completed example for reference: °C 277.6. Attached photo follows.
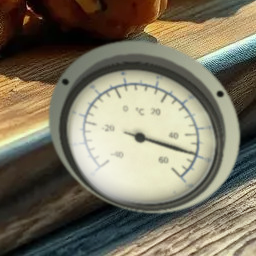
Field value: °C 48
